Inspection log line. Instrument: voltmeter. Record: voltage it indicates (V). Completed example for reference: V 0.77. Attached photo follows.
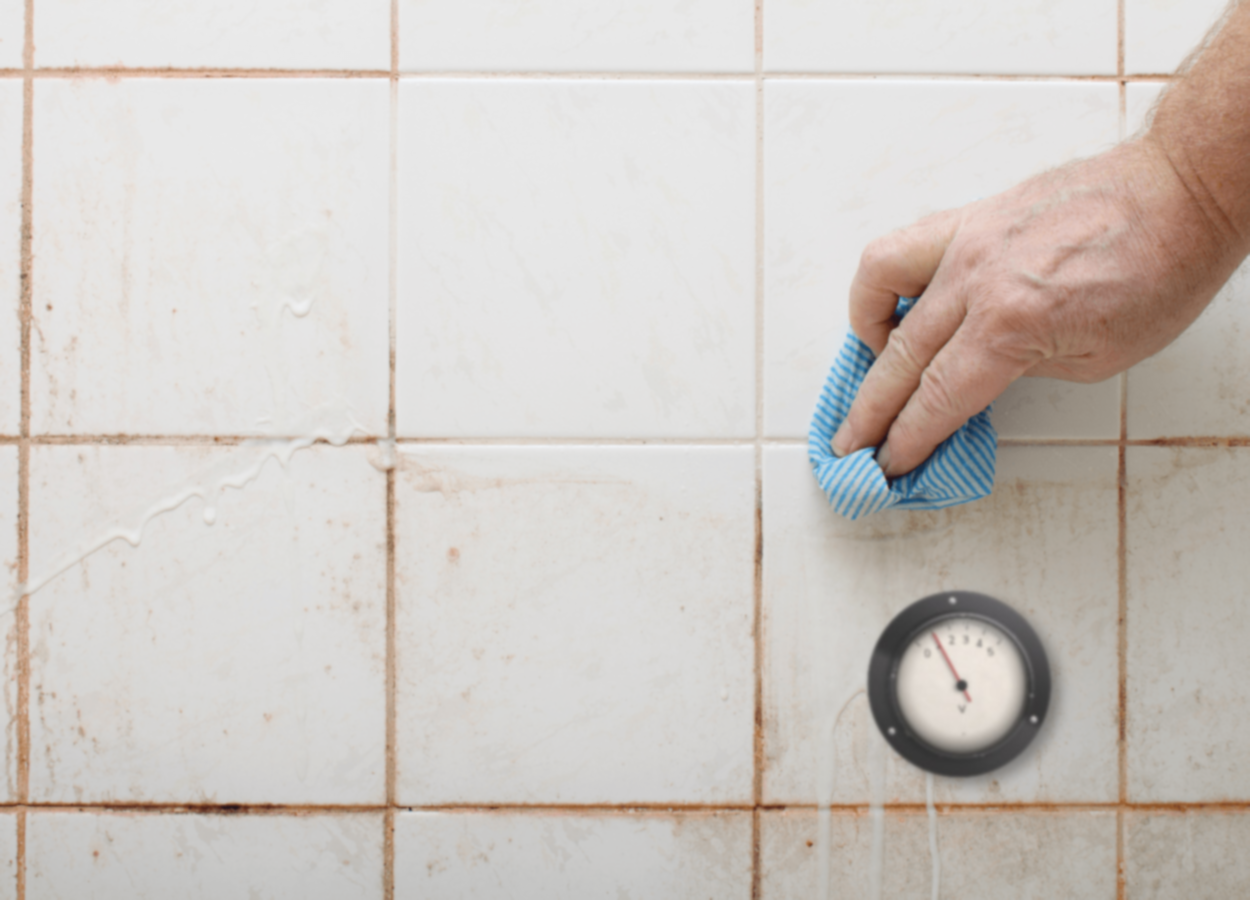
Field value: V 1
